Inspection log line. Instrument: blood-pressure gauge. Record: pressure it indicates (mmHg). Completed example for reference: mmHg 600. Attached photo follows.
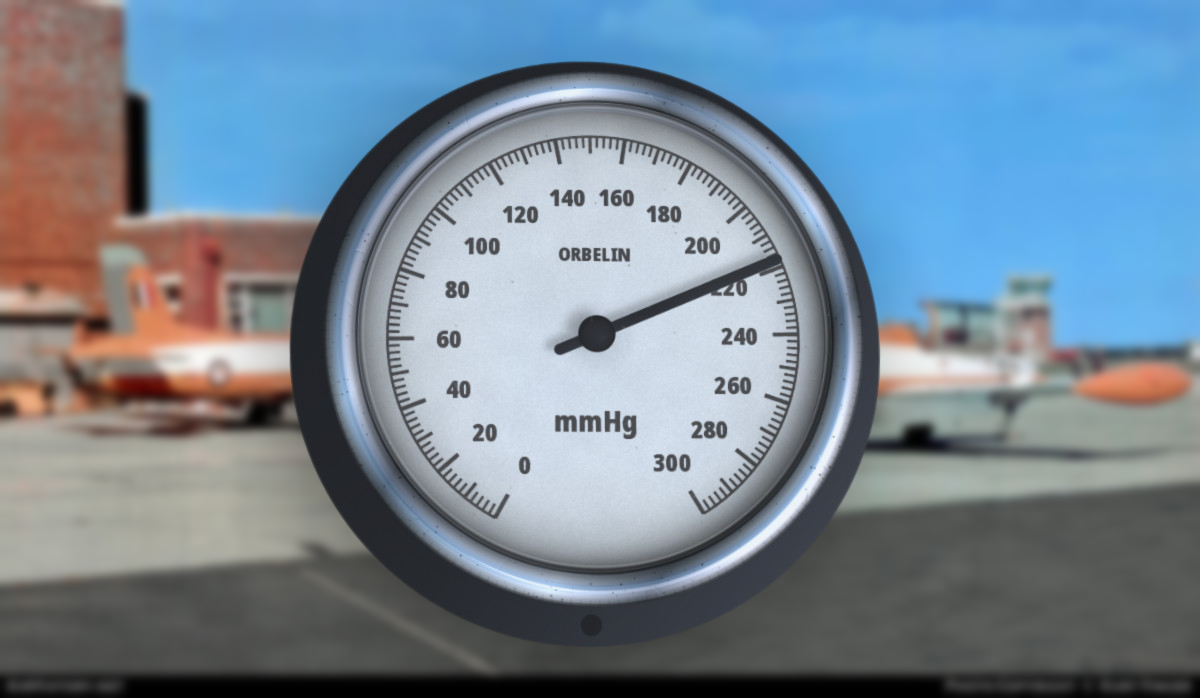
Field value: mmHg 218
